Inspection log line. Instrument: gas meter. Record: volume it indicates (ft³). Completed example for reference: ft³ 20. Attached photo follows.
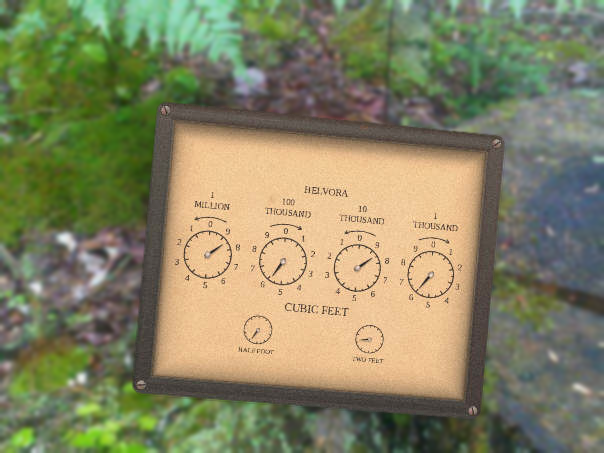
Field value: ft³ 858600
